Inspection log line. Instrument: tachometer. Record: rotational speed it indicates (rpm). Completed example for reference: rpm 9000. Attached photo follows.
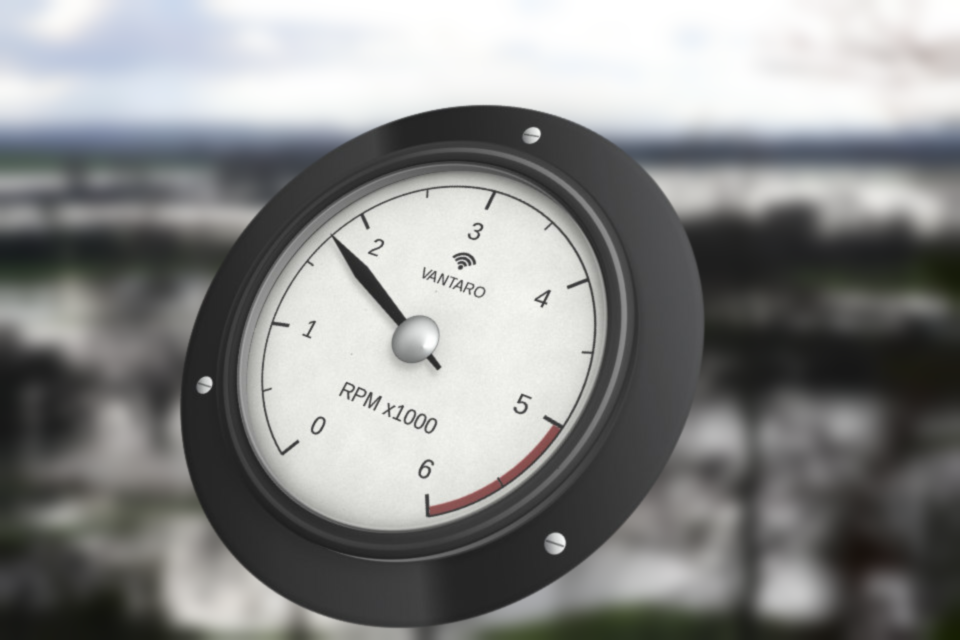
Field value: rpm 1750
